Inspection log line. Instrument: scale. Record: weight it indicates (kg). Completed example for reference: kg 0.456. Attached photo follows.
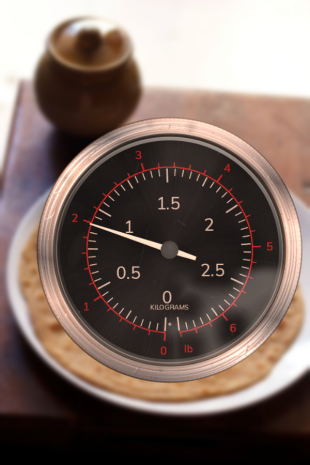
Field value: kg 0.9
